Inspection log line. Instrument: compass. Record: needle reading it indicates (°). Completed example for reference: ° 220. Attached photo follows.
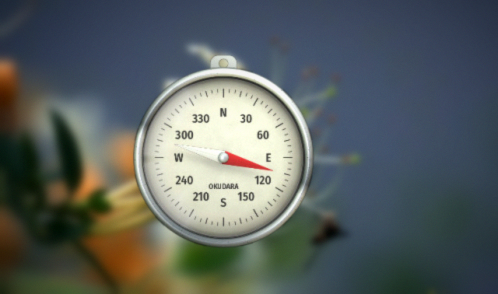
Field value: ° 105
